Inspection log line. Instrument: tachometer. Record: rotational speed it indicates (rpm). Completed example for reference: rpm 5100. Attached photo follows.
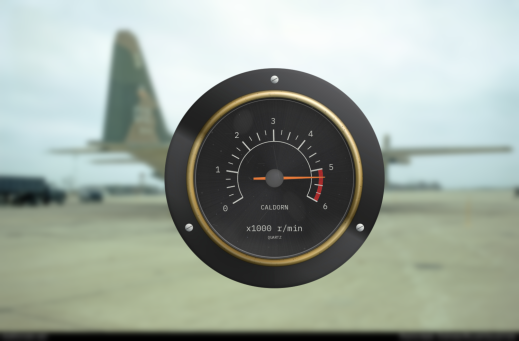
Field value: rpm 5250
